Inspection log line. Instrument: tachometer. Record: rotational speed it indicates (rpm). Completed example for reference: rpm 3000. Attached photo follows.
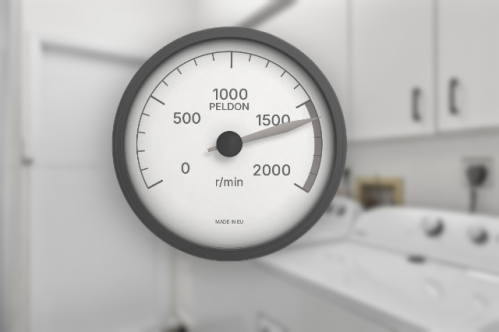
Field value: rpm 1600
